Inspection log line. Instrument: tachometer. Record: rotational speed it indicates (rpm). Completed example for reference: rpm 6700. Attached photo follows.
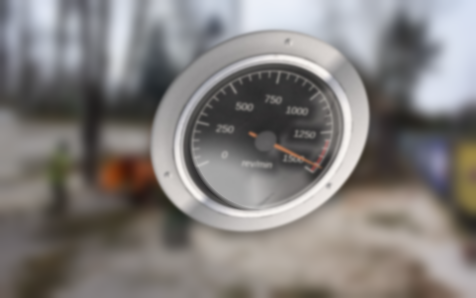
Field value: rpm 1450
